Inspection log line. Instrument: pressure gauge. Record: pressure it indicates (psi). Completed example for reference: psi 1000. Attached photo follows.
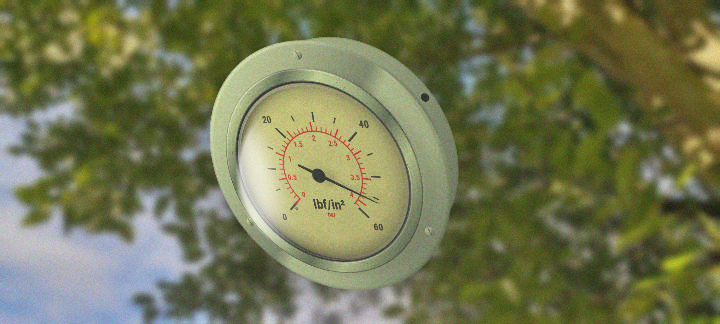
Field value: psi 55
